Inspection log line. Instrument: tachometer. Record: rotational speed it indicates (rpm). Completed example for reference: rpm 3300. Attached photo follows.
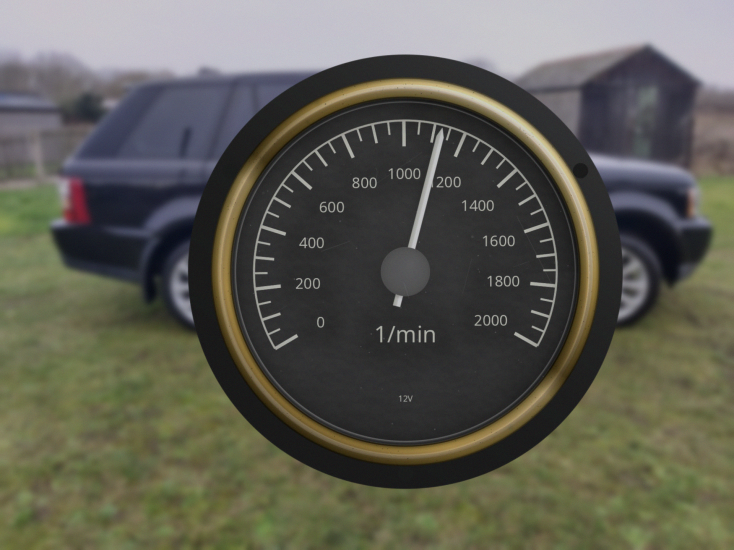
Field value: rpm 1125
